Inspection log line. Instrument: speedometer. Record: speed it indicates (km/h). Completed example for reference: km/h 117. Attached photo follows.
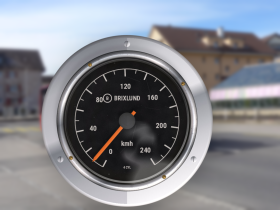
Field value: km/h 10
